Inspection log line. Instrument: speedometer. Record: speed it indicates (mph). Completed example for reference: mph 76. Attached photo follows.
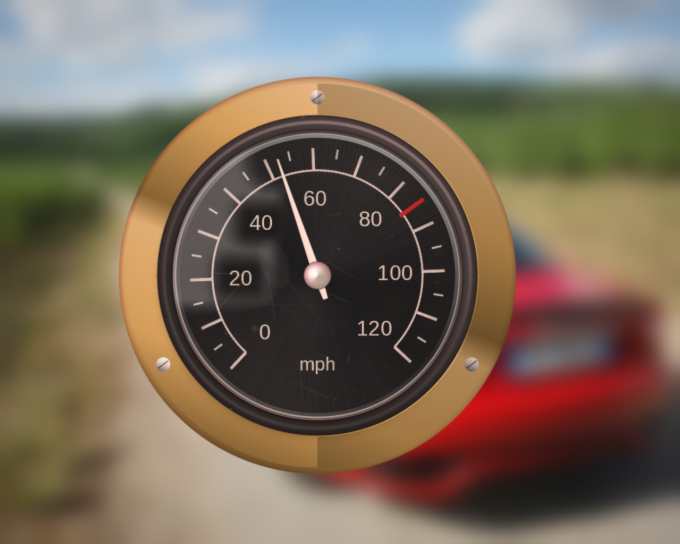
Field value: mph 52.5
